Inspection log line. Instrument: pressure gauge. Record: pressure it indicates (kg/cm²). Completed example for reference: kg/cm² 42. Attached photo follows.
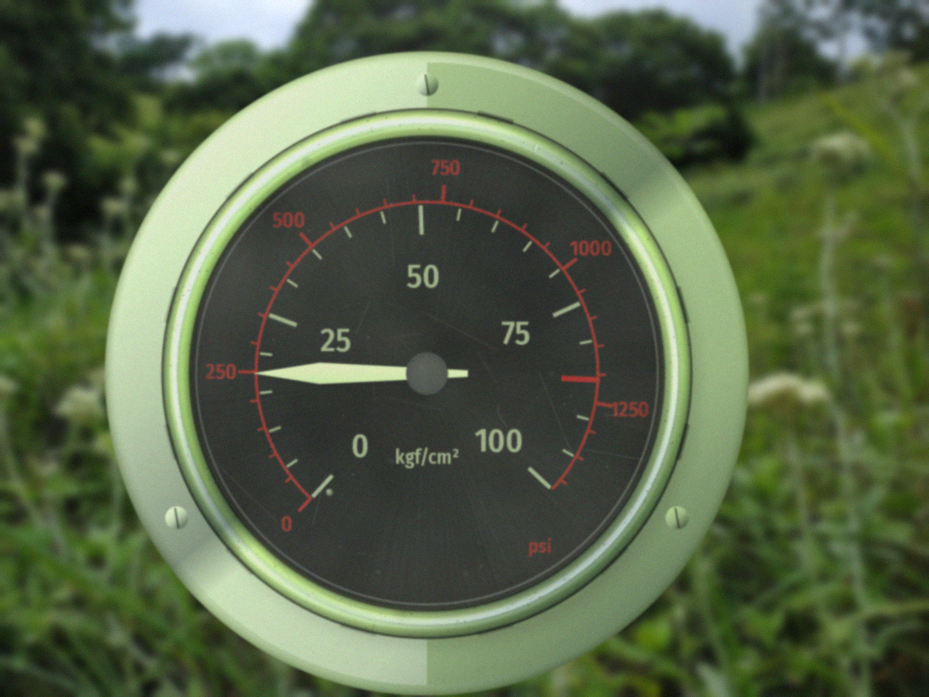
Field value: kg/cm² 17.5
